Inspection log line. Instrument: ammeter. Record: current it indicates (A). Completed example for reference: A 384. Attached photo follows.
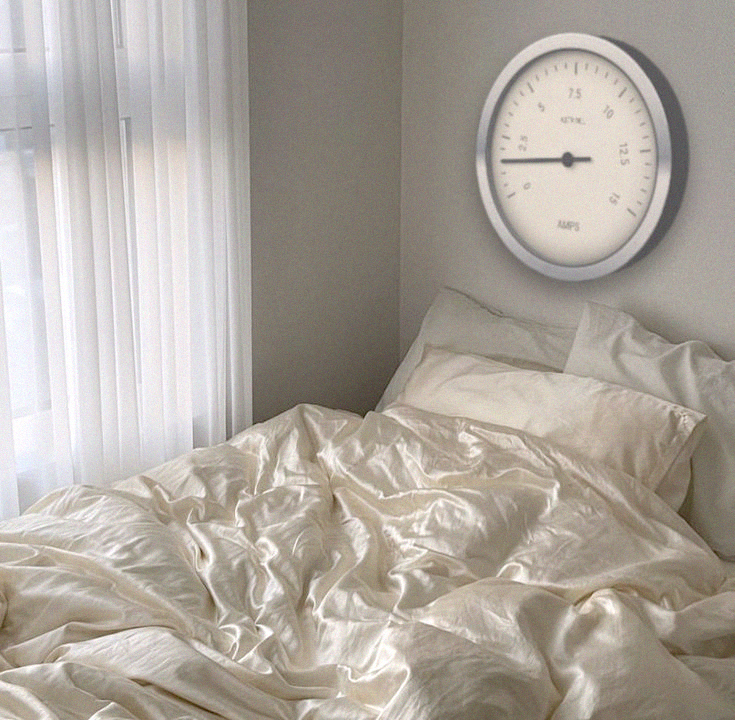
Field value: A 1.5
